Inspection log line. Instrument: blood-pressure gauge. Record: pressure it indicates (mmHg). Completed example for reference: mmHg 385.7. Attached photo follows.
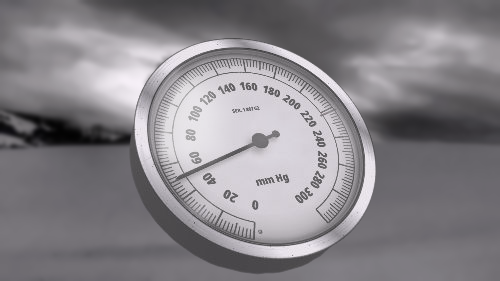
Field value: mmHg 50
